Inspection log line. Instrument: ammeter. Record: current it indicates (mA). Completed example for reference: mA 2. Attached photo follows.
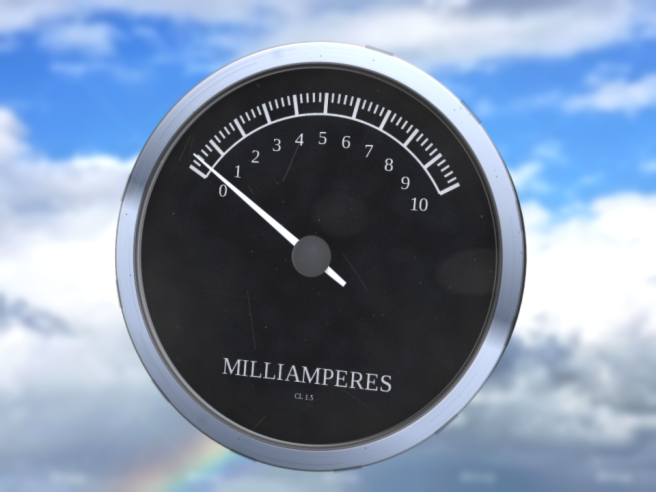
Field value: mA 0.4
